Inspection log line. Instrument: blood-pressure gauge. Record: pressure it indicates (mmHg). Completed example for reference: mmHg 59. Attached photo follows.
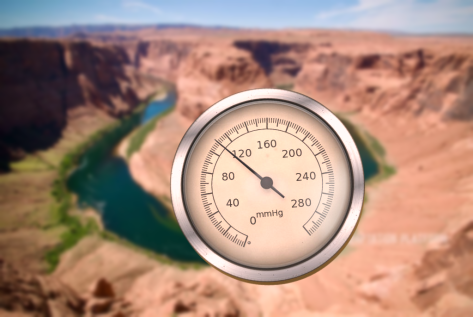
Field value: mmHg 110
